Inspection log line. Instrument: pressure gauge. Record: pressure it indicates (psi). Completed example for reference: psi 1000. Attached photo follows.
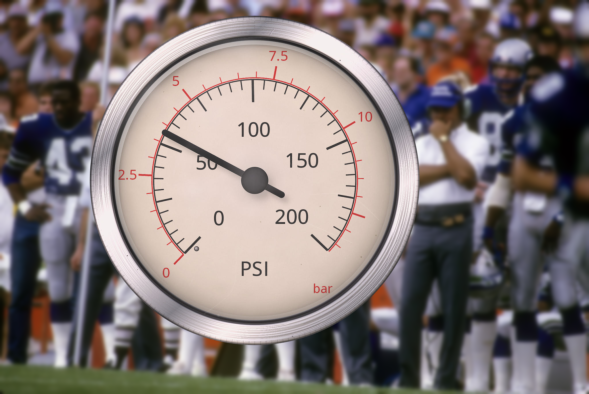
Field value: psi 55
